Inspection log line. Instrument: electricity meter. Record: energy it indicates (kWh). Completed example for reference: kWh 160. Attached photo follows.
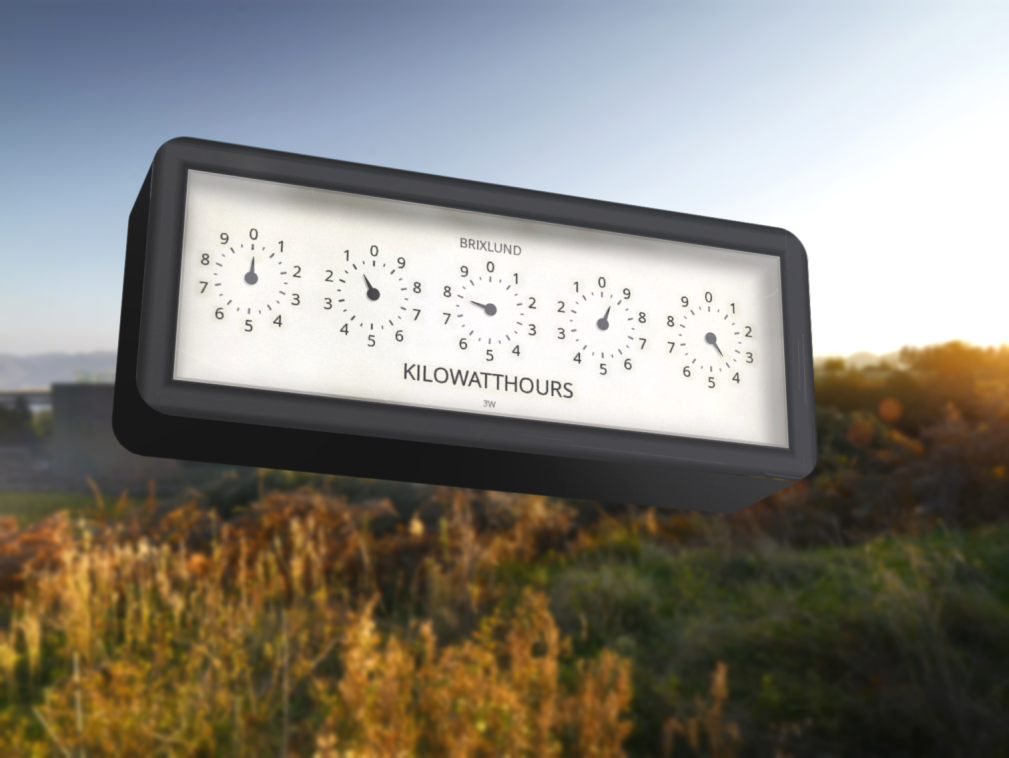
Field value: kWh 794
